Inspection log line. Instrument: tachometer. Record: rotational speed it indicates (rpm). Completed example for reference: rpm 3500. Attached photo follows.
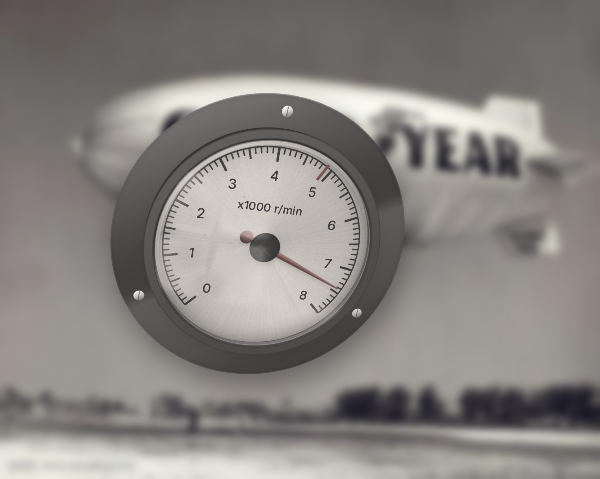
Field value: rpm 7400
